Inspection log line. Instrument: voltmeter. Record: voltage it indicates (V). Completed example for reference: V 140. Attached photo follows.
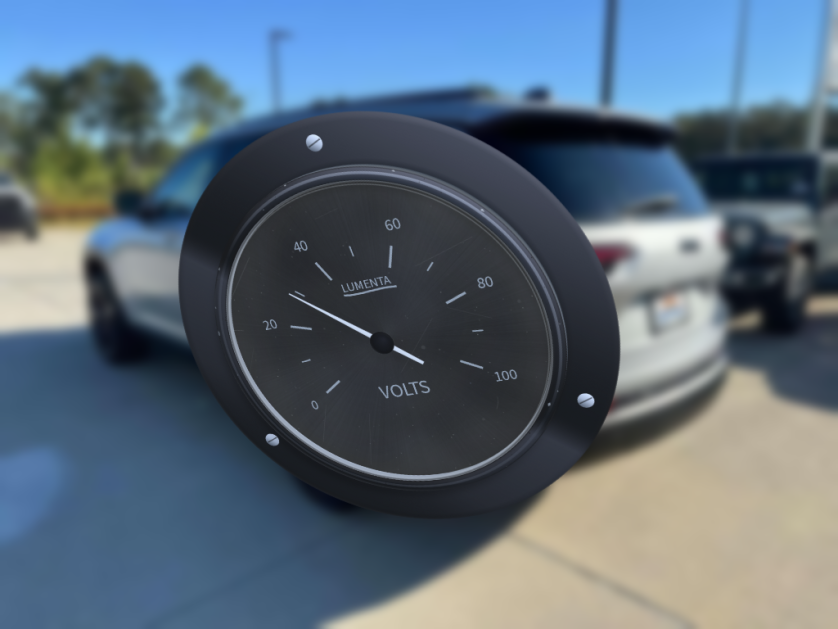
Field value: V 30
